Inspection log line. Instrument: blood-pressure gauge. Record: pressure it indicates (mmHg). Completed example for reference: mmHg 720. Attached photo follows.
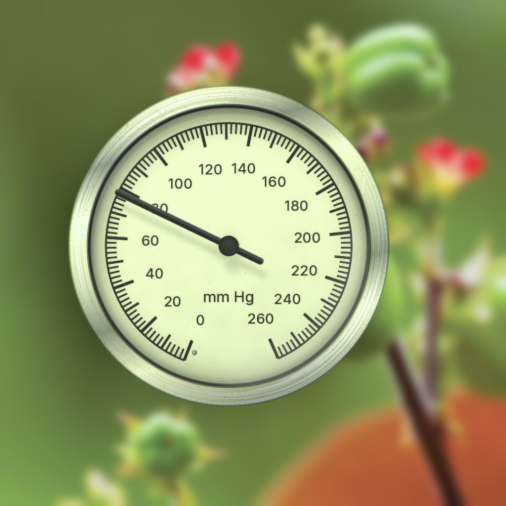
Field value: mmHg 78
